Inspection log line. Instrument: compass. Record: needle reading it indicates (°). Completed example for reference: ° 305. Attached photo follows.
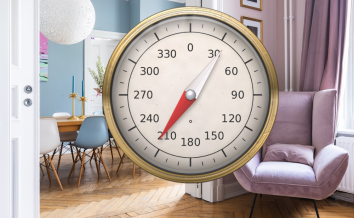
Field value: ° 215
